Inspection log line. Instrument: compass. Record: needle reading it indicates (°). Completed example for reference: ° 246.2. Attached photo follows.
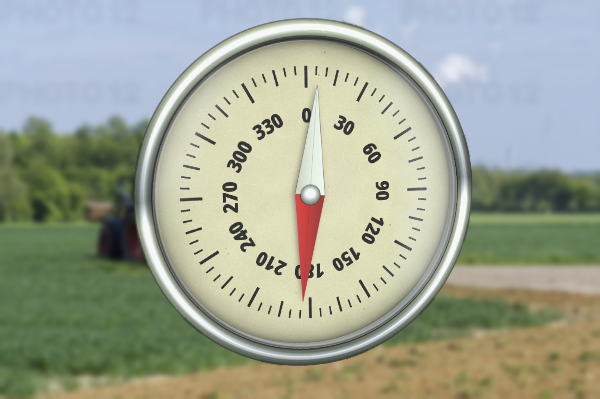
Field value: ° 185
